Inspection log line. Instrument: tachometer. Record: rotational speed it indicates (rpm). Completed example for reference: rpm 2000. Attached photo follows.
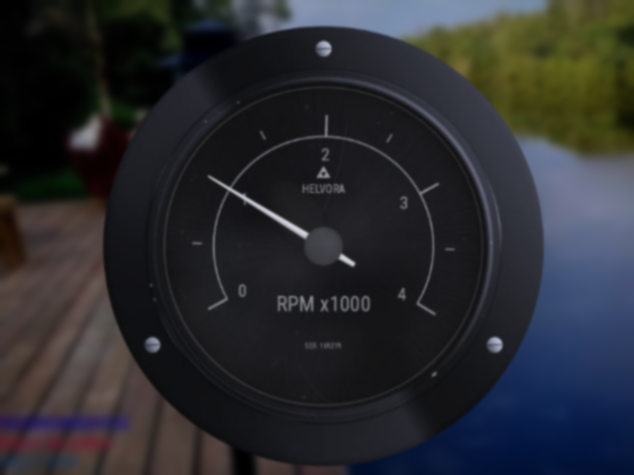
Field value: rpm 1000
